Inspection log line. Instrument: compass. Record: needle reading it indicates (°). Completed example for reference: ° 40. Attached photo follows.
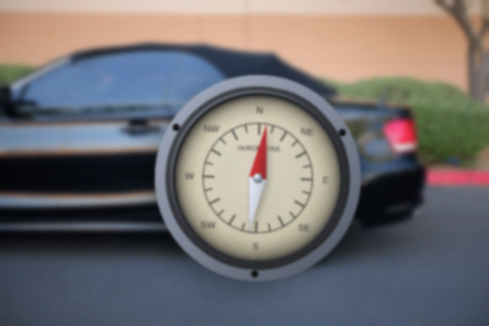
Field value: ° 7.5
